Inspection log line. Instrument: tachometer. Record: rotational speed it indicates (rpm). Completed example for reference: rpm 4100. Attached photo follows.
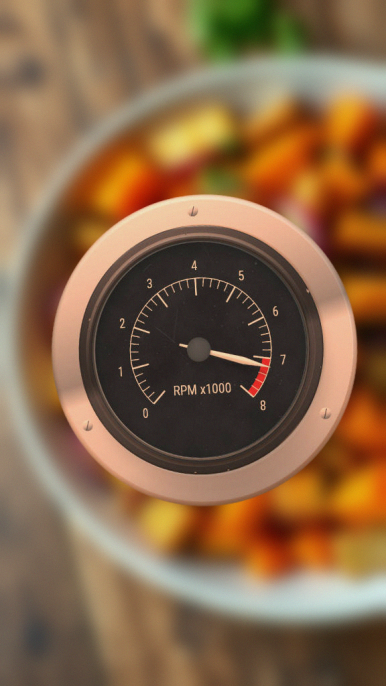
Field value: rpm 7200
